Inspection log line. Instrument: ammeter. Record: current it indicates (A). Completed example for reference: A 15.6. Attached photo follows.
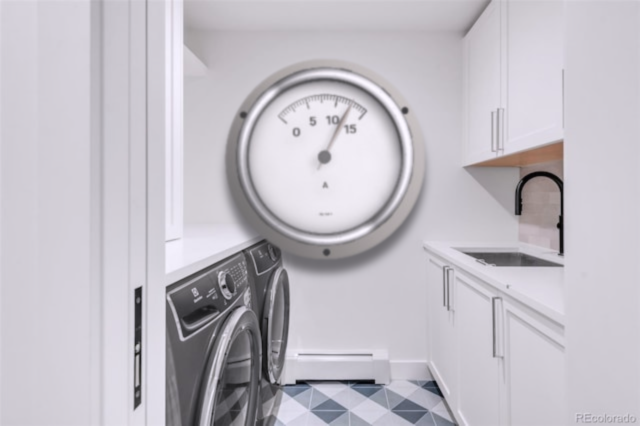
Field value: A 12.5
